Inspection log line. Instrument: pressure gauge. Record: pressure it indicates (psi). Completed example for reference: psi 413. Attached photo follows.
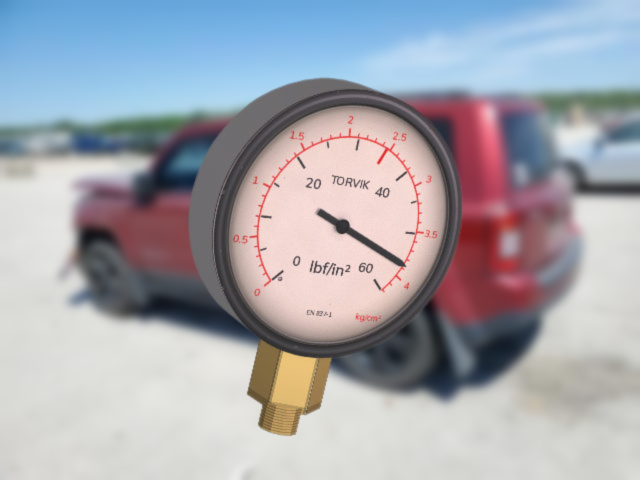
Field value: psi 55
